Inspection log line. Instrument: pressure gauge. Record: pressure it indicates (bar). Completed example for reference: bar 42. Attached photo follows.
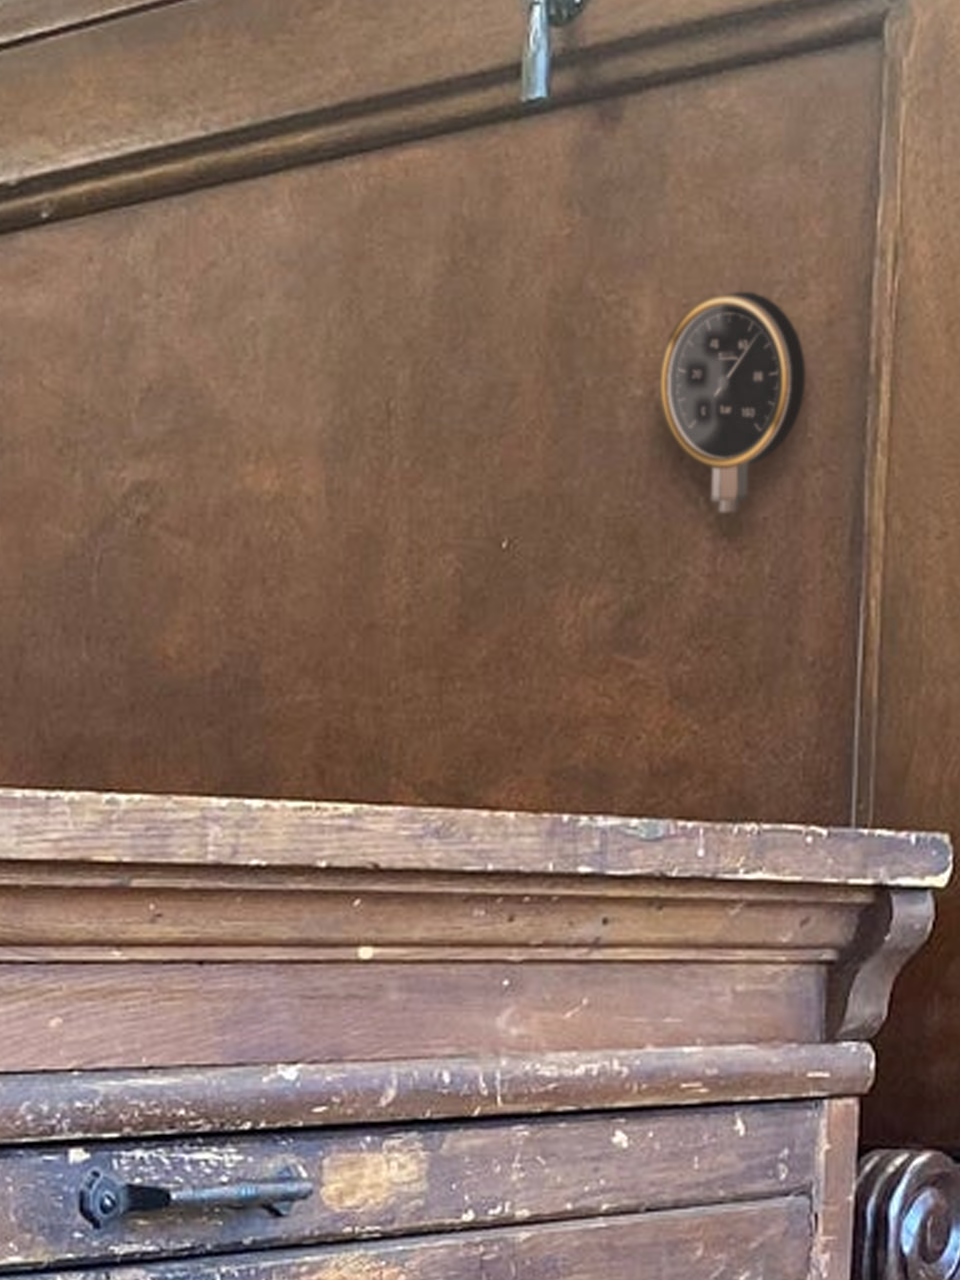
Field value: bar 65
